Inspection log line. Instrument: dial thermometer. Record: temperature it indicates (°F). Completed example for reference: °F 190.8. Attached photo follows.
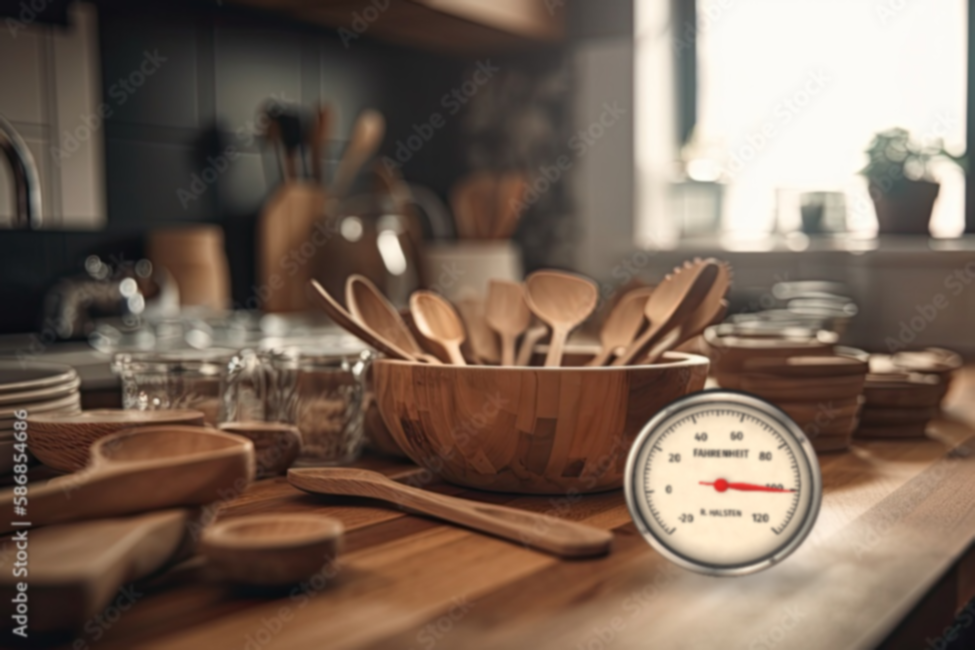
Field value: °F 100
